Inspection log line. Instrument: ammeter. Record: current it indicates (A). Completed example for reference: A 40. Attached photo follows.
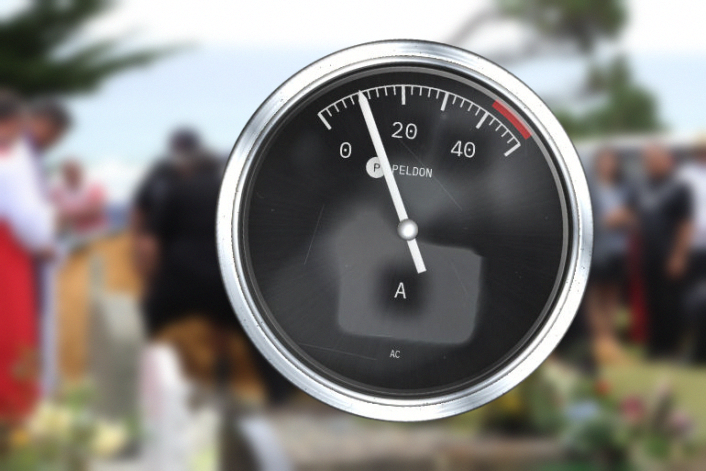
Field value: A 10
